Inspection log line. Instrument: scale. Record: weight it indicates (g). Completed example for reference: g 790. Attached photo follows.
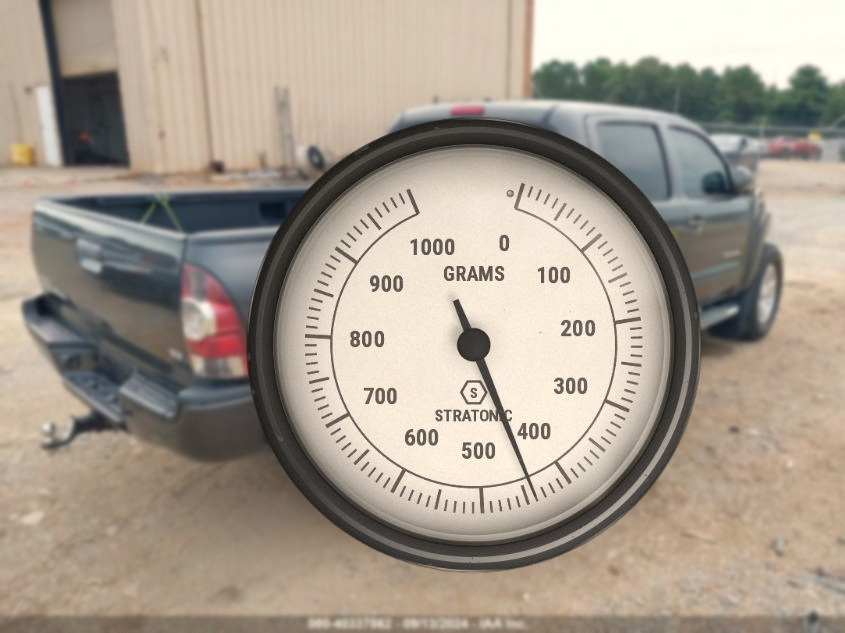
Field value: g 440
